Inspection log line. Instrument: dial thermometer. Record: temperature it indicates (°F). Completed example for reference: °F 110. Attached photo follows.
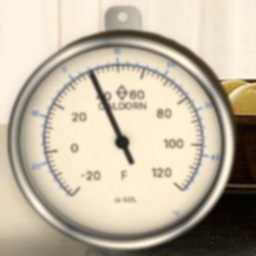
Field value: °F 40
